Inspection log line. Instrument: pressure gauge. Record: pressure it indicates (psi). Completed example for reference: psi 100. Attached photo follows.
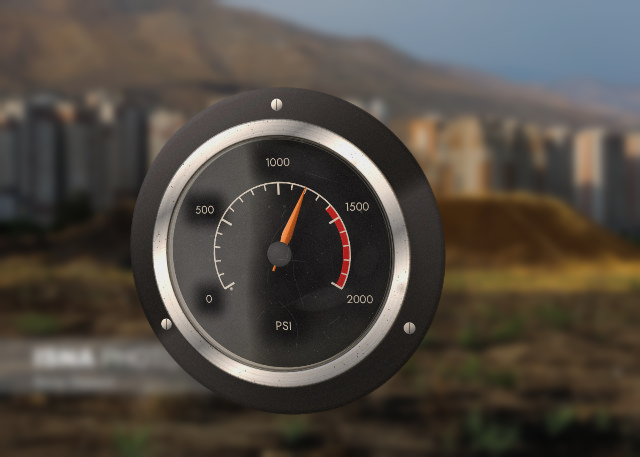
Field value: psi 1200
